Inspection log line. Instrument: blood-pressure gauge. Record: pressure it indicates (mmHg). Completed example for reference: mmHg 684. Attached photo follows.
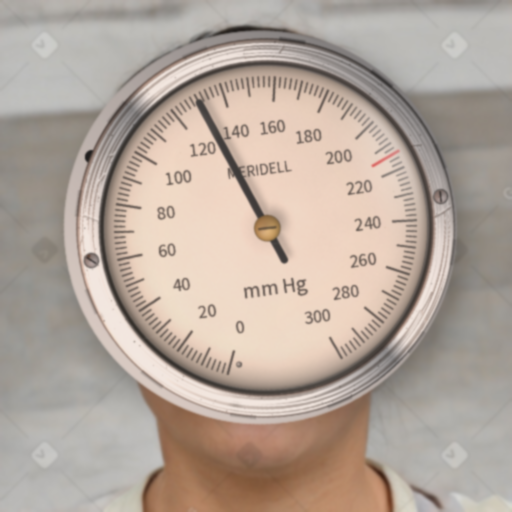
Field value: mmHg 130
